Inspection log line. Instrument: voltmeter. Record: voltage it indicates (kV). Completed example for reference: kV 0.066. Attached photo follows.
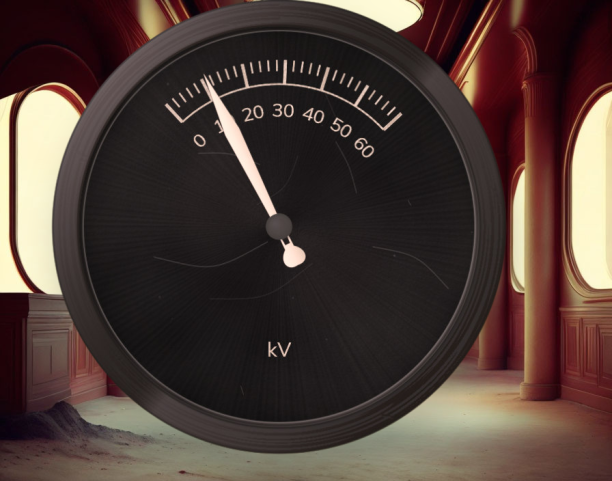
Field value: kV 11
